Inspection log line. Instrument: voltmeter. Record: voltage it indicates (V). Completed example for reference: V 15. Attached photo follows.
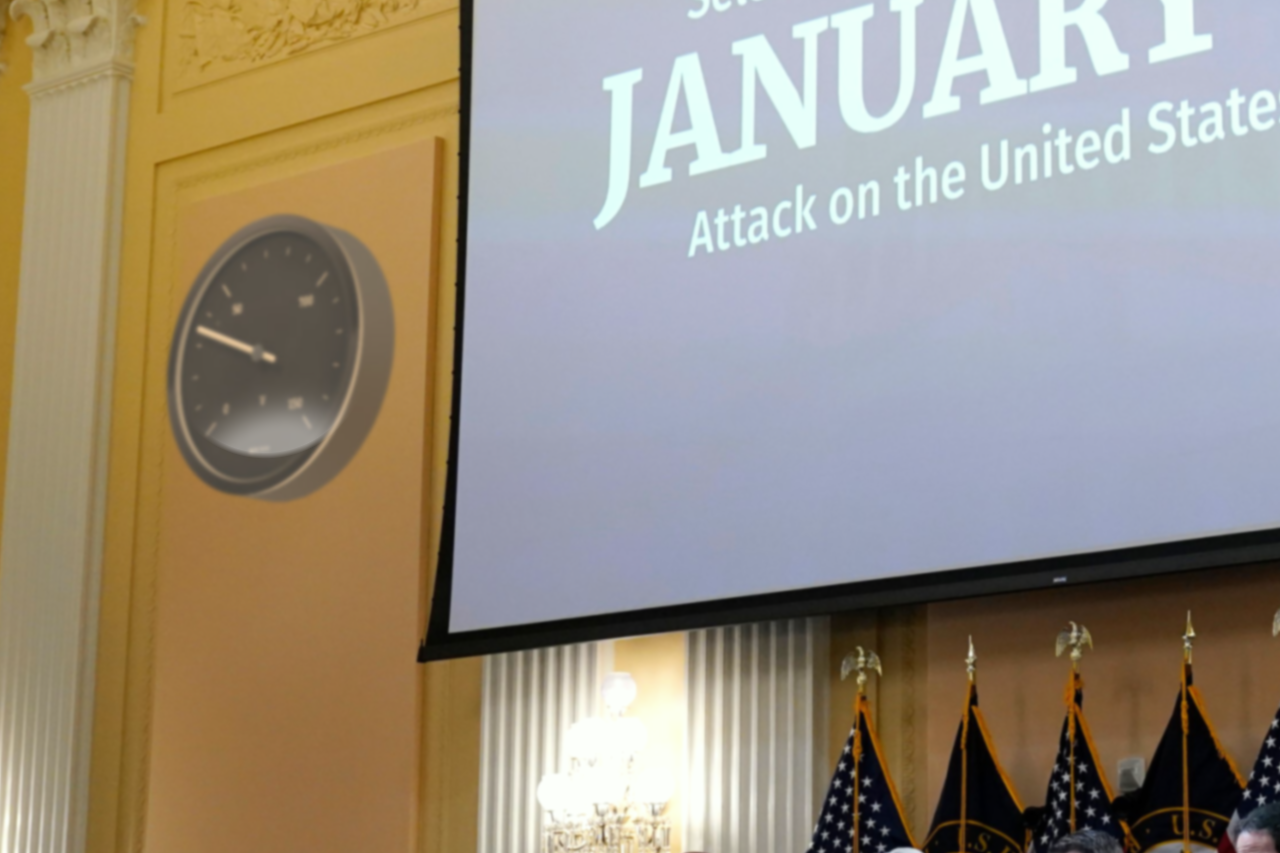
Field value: V 35
